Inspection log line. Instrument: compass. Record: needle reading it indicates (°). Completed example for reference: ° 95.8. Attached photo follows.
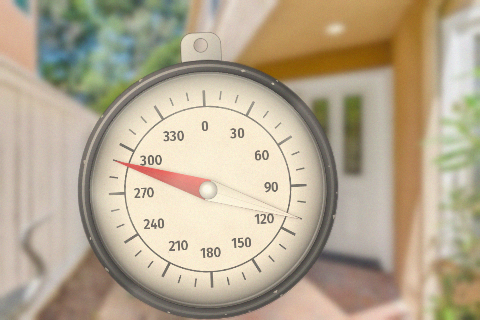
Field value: ° 290
